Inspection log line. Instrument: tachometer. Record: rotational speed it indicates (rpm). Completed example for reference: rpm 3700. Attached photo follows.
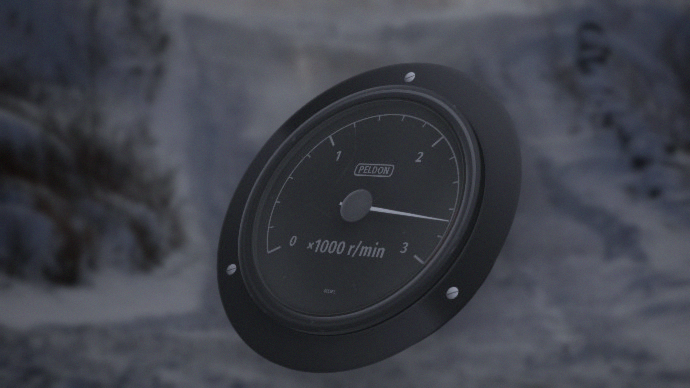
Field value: rpm 2700
